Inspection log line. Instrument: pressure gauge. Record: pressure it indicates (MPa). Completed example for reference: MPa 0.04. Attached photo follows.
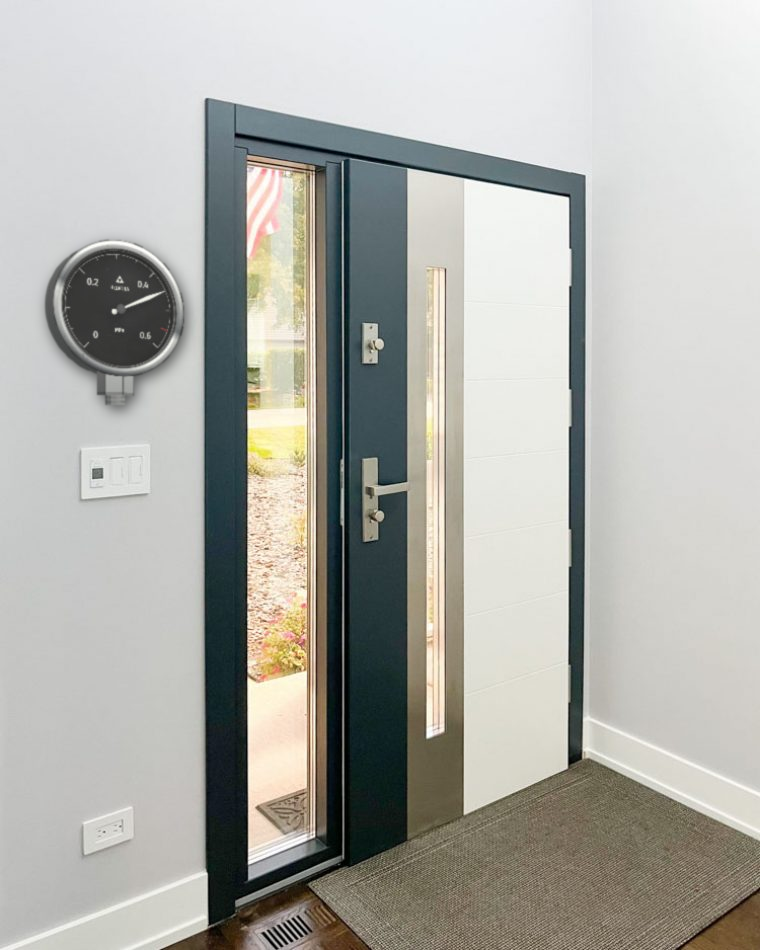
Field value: MPa 0.45
